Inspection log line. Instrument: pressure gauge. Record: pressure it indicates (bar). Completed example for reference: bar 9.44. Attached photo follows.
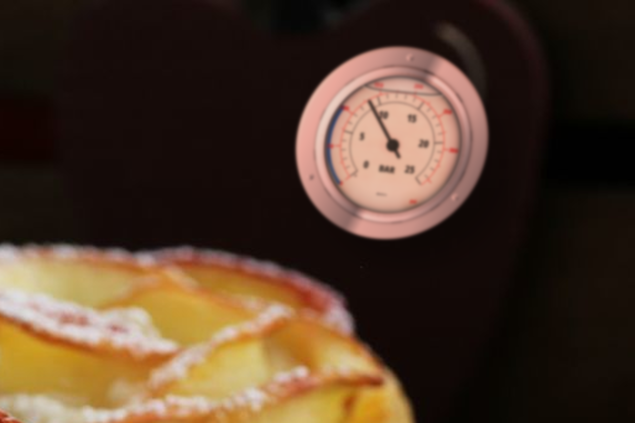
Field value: bar 9
